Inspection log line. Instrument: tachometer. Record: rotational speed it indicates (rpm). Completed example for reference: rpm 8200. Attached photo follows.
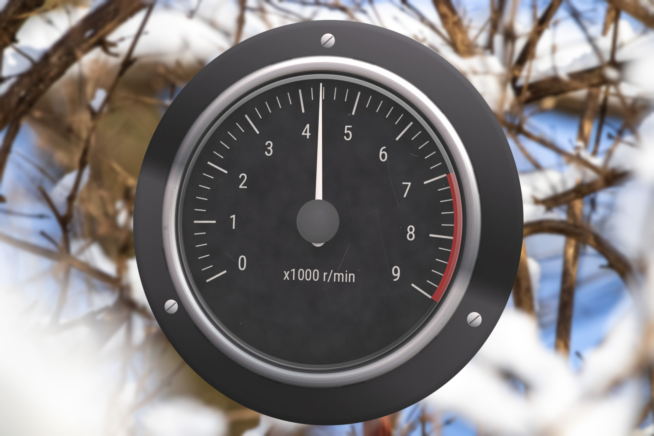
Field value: rpm 4400
